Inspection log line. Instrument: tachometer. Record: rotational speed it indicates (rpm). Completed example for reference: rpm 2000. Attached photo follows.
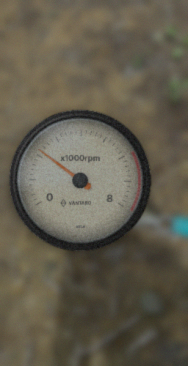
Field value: rpm 2200
